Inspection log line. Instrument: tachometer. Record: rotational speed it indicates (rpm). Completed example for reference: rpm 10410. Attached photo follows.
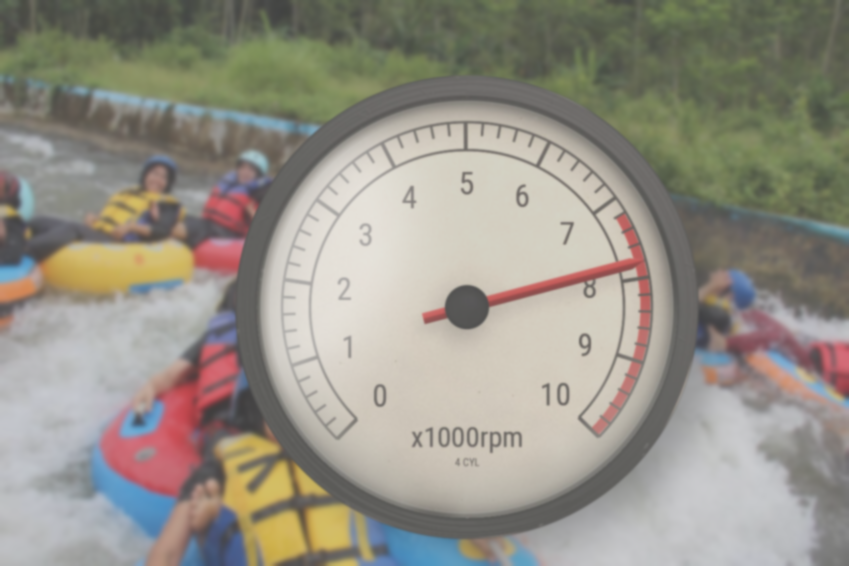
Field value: rpm 7800
